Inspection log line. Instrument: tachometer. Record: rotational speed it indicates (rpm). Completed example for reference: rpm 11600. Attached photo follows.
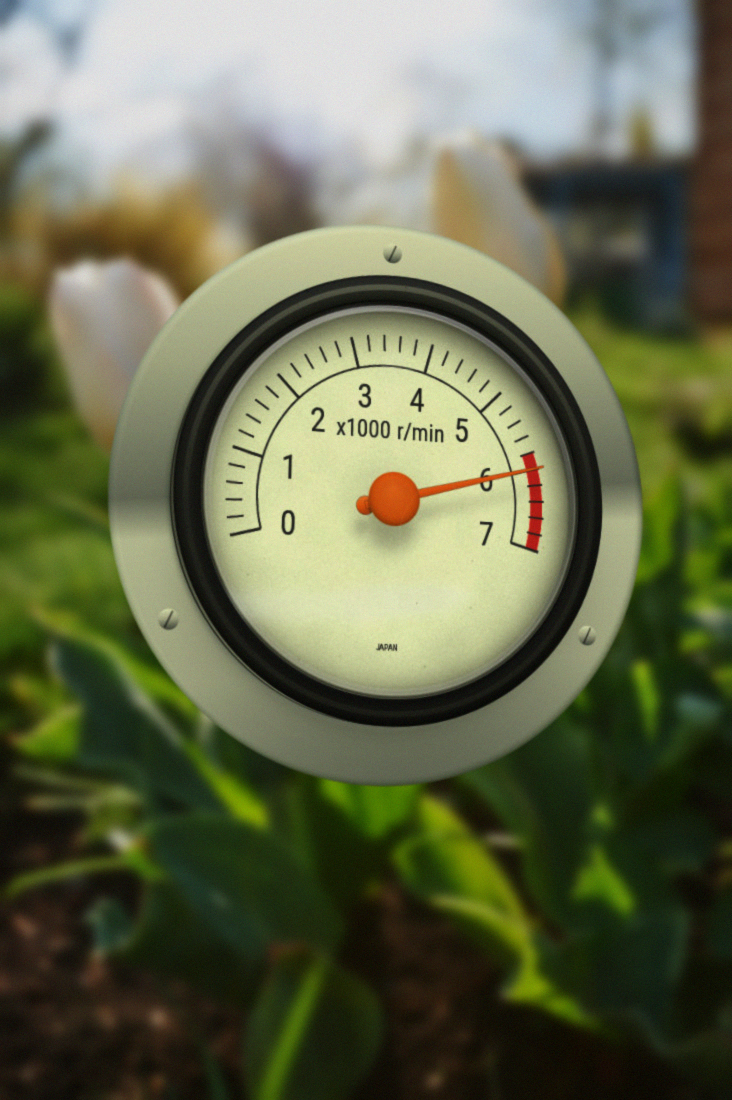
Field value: rpm 6000
